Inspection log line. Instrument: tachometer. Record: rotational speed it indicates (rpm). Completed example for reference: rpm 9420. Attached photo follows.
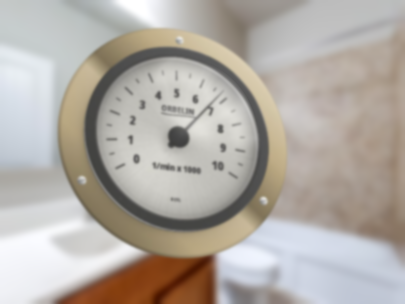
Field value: rpm 6750
